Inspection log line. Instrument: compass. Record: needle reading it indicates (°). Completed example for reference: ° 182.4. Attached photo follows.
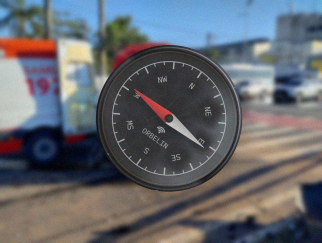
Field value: ° 275
